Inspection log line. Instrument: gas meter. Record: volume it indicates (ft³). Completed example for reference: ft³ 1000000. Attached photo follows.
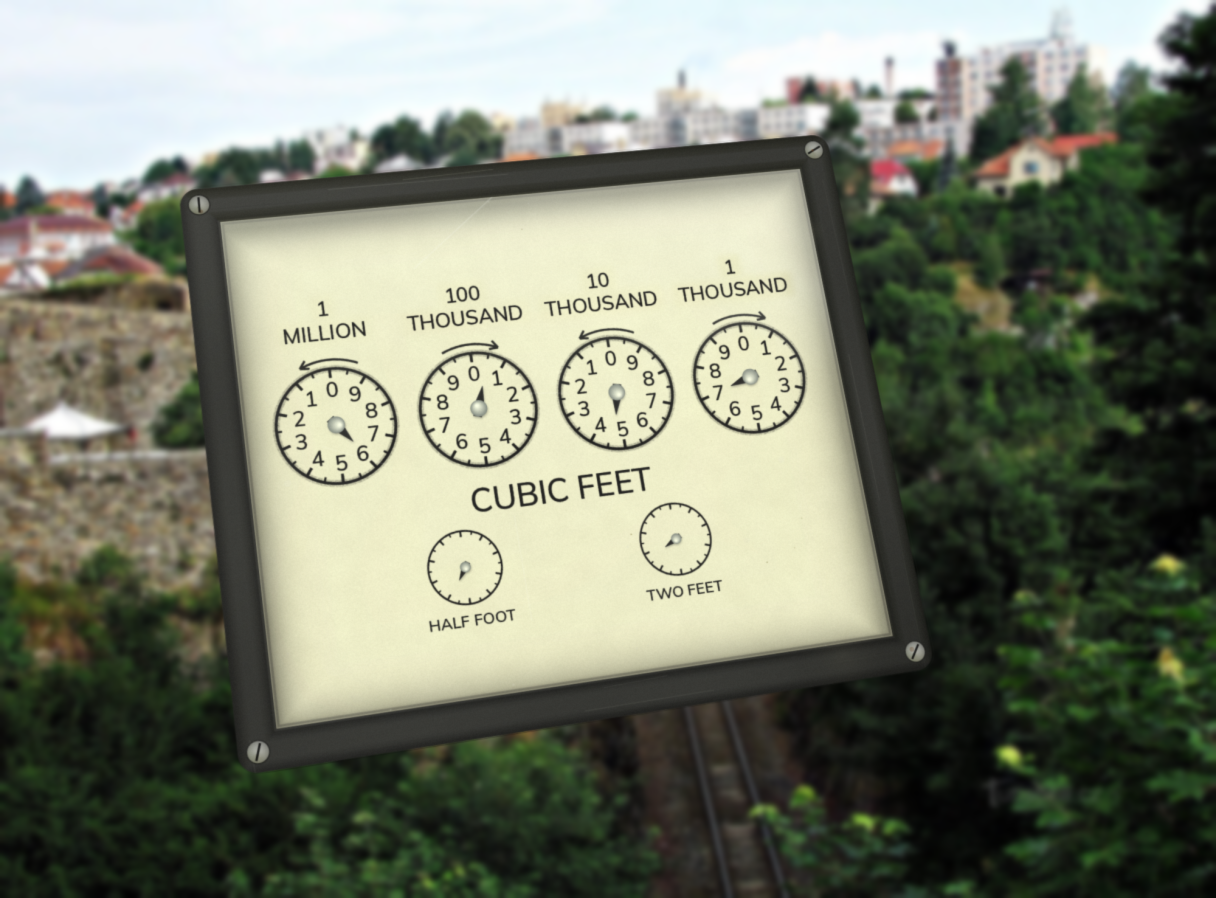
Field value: ft³ 604700
